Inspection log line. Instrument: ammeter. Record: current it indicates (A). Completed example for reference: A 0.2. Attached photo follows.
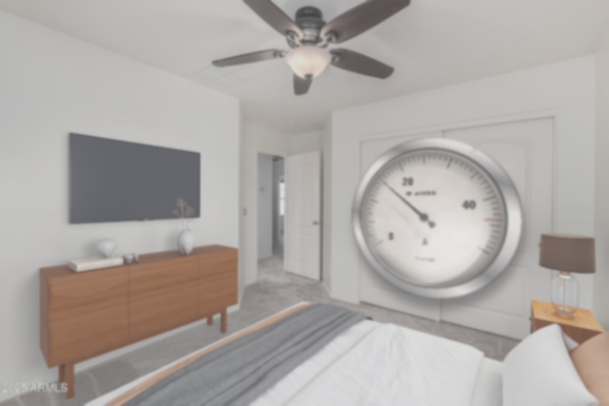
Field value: A 15
